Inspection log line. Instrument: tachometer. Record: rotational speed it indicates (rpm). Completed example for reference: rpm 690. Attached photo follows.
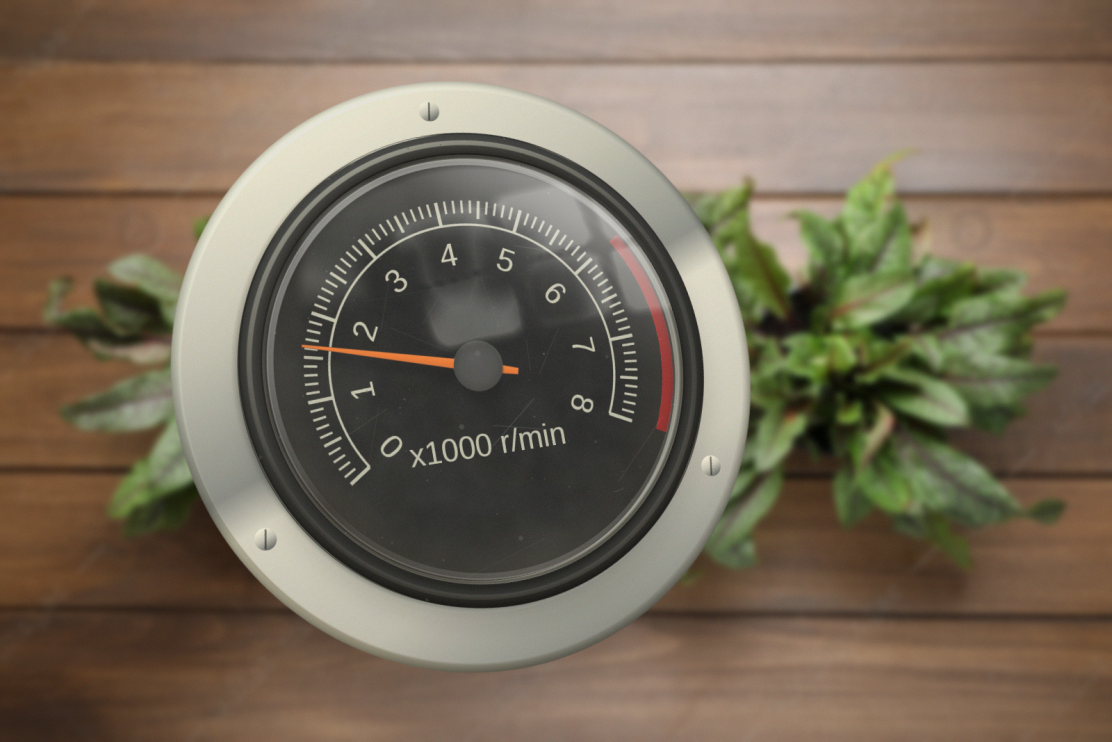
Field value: rpm 1600
